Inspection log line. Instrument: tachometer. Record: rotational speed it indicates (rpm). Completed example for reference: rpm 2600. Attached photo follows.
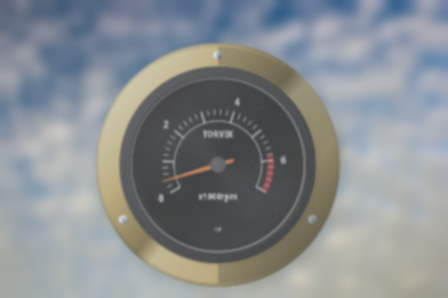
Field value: rpm 400
